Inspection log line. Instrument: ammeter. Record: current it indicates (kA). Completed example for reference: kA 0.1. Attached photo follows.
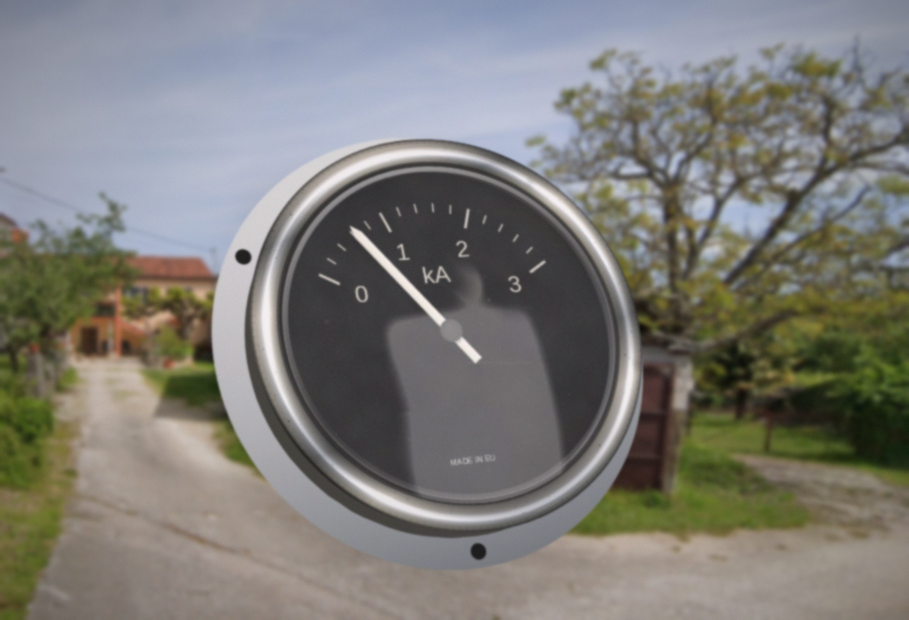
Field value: kA 0.6
